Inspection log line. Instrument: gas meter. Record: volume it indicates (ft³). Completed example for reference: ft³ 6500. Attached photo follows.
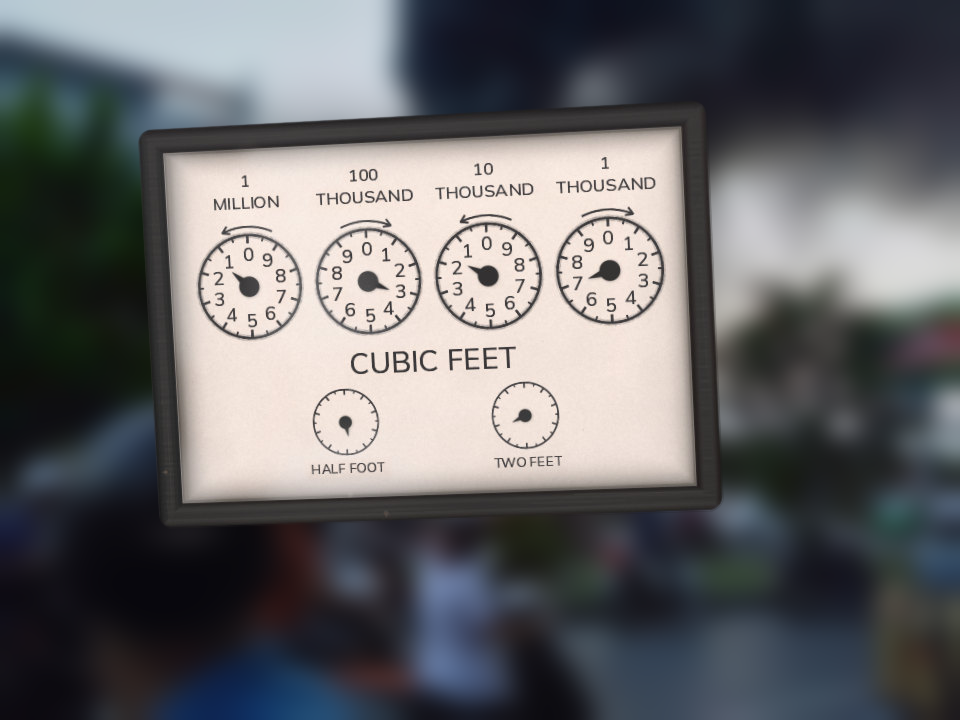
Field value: ft³ 131700
